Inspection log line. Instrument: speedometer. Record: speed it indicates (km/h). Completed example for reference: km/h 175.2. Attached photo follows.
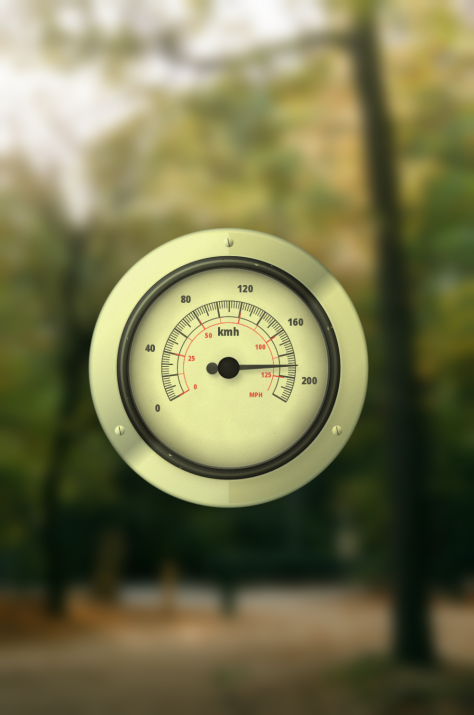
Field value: km/h 190
